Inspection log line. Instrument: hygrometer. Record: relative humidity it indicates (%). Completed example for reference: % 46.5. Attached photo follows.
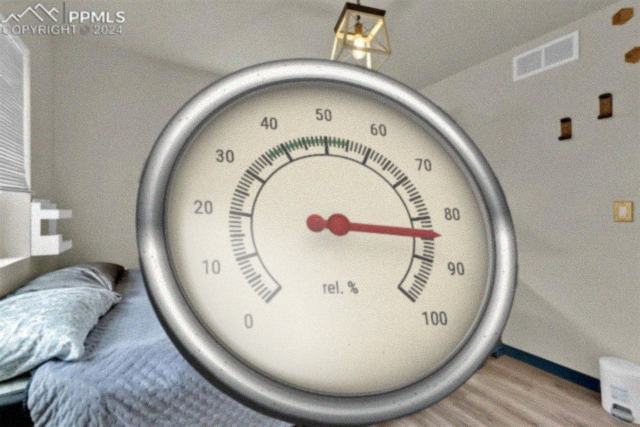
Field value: % 85
